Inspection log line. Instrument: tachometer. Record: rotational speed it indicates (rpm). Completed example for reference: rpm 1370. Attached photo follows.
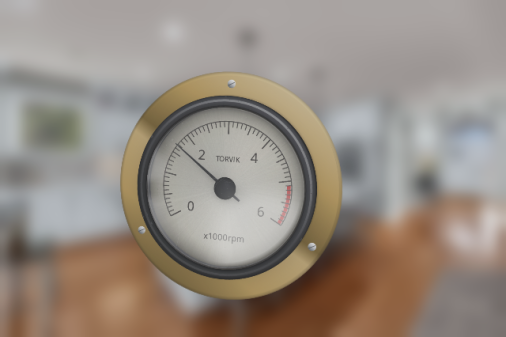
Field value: rpm 1700
